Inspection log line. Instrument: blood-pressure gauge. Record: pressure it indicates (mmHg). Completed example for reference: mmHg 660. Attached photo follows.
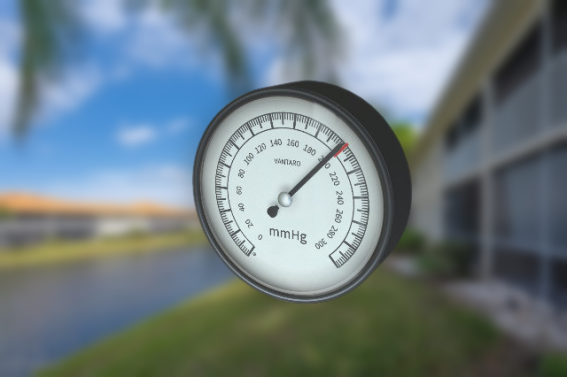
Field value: mmHg 200
